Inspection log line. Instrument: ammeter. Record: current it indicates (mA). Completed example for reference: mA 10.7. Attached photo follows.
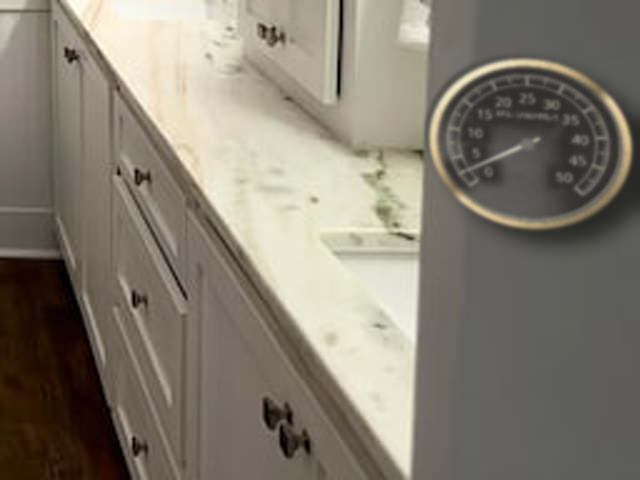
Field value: mA 2.5
